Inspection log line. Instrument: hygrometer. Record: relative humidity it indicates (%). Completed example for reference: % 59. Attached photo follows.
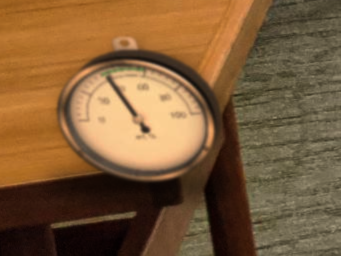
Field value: % 40
